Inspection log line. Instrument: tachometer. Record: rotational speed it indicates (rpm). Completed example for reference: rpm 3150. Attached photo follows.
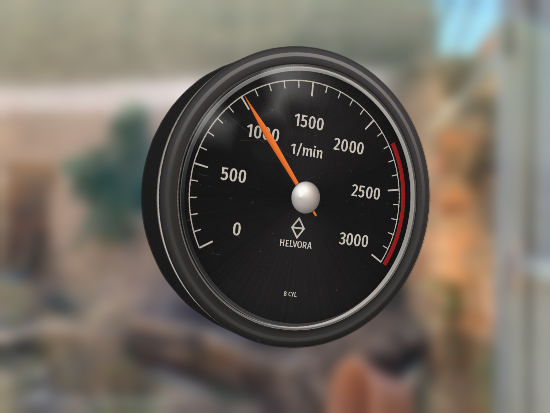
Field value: rpm 1000
